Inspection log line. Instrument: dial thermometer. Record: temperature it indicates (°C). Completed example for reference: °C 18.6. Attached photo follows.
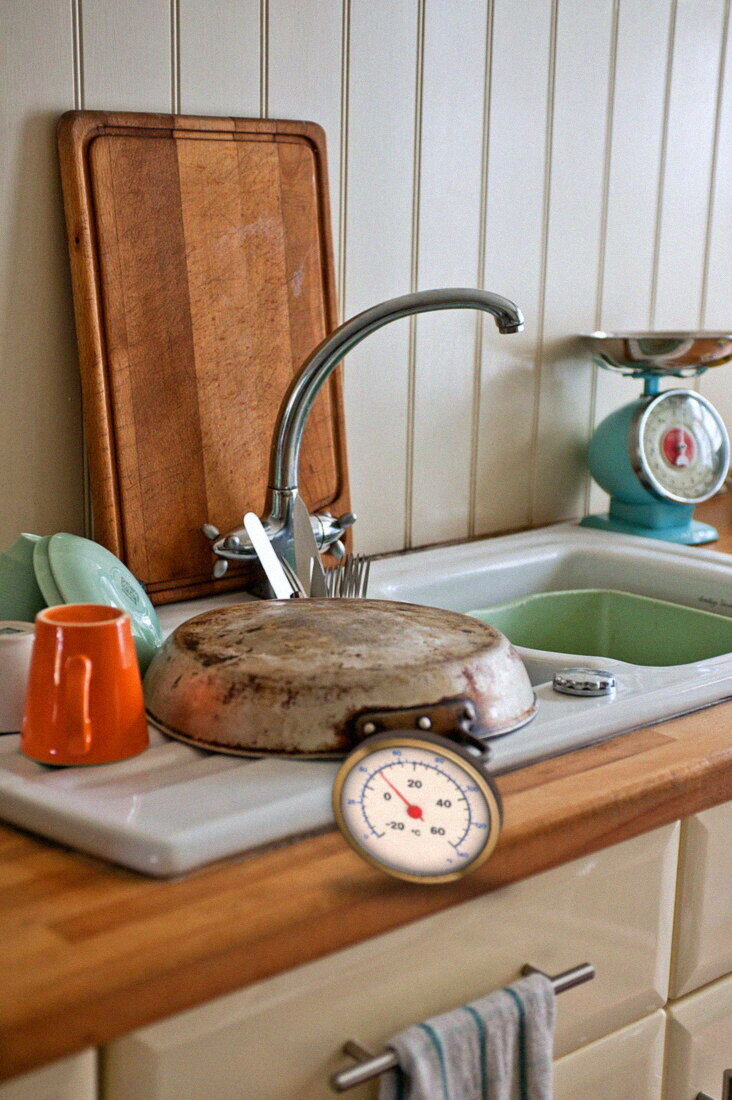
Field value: °C 8
